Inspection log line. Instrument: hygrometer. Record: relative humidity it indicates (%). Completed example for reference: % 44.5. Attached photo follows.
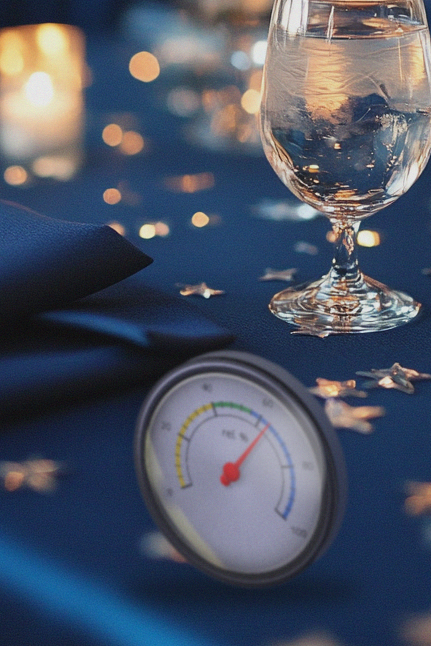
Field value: % 64
